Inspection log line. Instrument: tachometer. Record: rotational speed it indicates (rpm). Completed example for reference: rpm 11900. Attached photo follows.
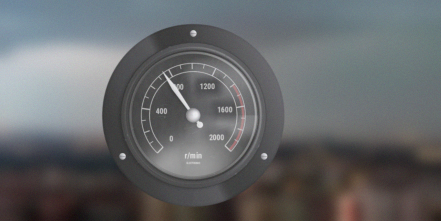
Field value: rpm 750
